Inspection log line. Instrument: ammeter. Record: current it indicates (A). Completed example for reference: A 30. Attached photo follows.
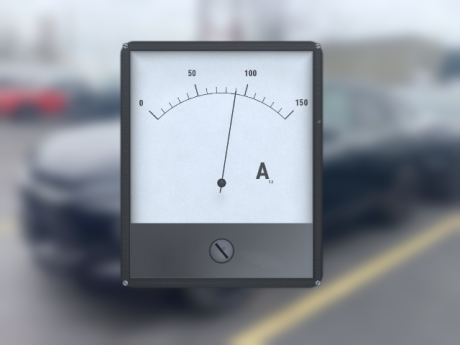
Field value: A 90
